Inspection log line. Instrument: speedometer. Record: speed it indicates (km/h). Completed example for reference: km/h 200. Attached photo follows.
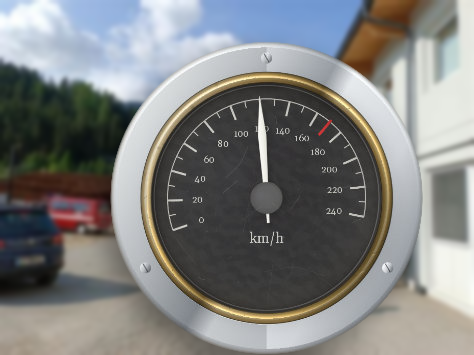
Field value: km/h 120
